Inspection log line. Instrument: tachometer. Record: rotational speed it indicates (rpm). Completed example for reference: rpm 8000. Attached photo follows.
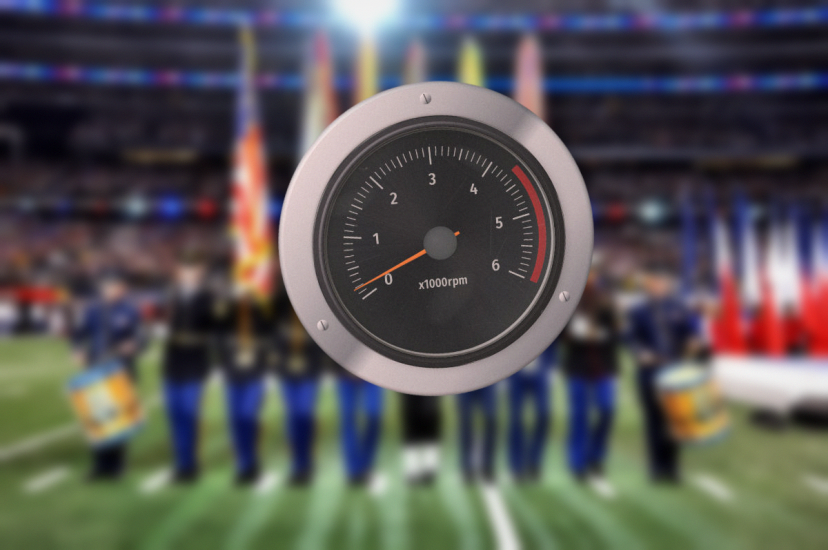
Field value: rpm 200
